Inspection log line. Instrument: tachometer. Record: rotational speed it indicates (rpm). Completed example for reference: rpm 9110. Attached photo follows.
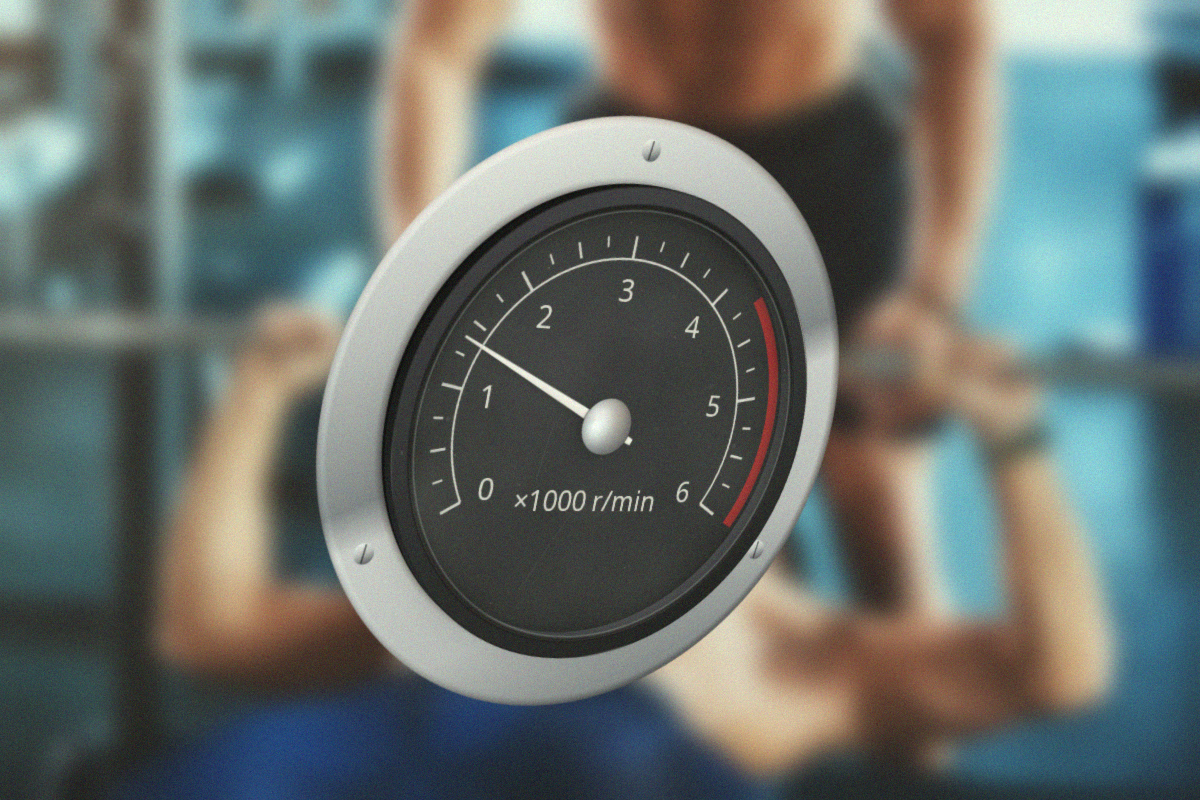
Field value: rpm 1375
